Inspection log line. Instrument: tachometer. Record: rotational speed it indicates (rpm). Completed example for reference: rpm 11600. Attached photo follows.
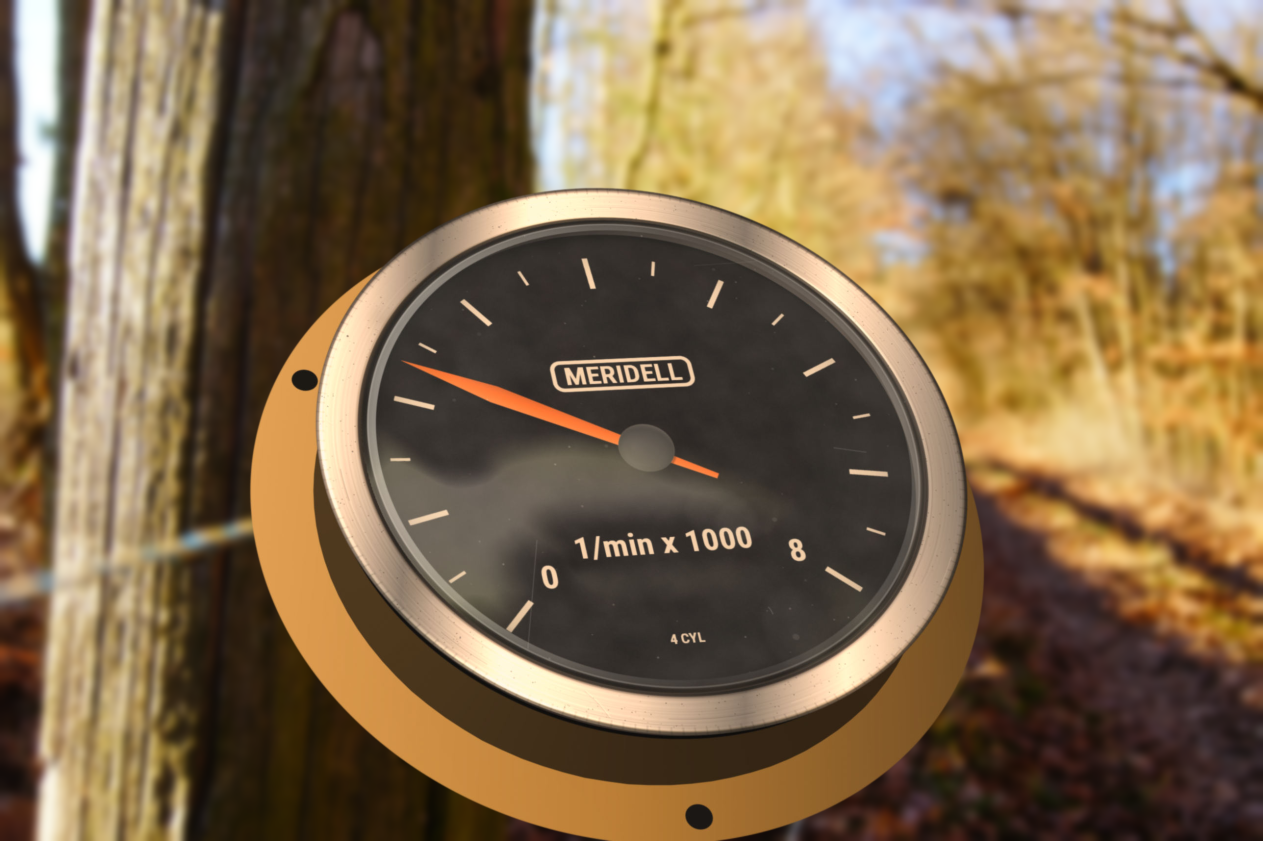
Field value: rpm 2250
